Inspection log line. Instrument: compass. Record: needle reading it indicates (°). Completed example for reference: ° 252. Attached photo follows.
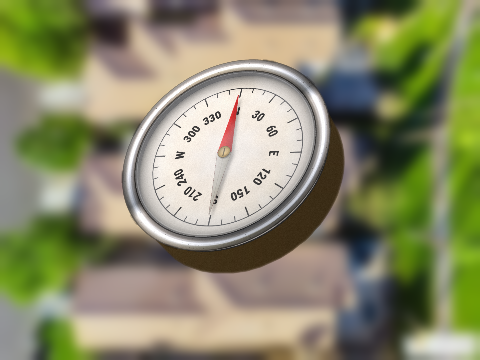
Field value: ° 0
